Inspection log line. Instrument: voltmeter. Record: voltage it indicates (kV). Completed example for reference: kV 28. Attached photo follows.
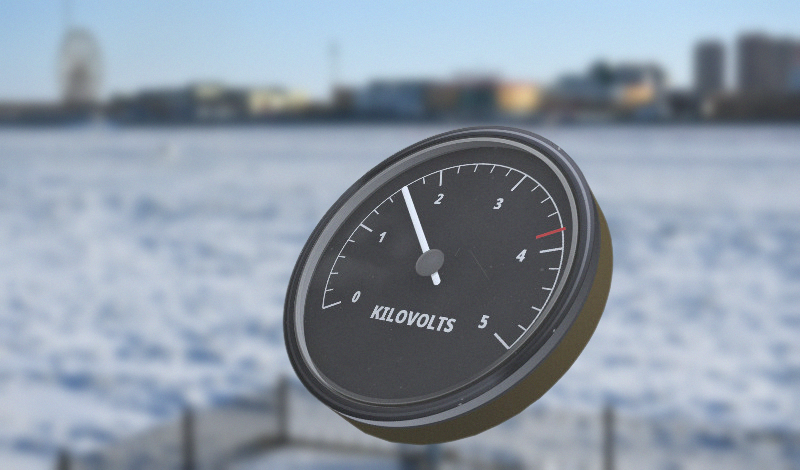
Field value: kV 1.6
